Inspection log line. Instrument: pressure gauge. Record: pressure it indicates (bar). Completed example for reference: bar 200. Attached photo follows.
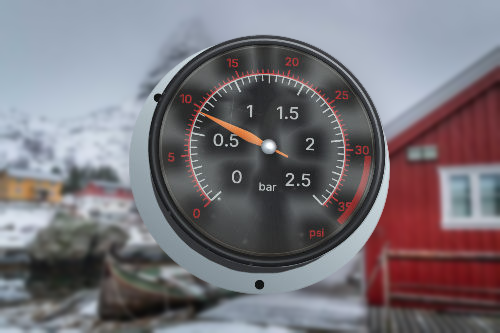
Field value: bar 0.65
